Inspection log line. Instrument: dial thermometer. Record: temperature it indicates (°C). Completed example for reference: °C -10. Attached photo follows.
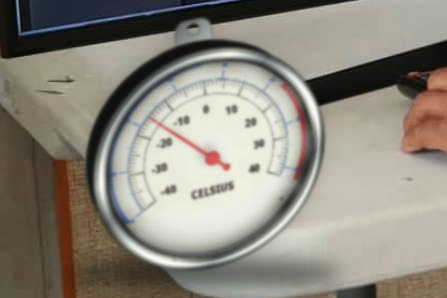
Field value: °C -15
